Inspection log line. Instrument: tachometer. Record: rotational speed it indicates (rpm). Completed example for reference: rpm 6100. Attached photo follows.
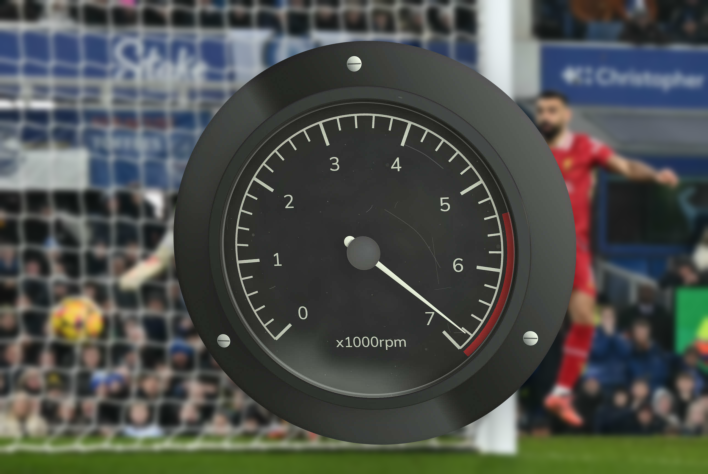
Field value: rpm 6800
